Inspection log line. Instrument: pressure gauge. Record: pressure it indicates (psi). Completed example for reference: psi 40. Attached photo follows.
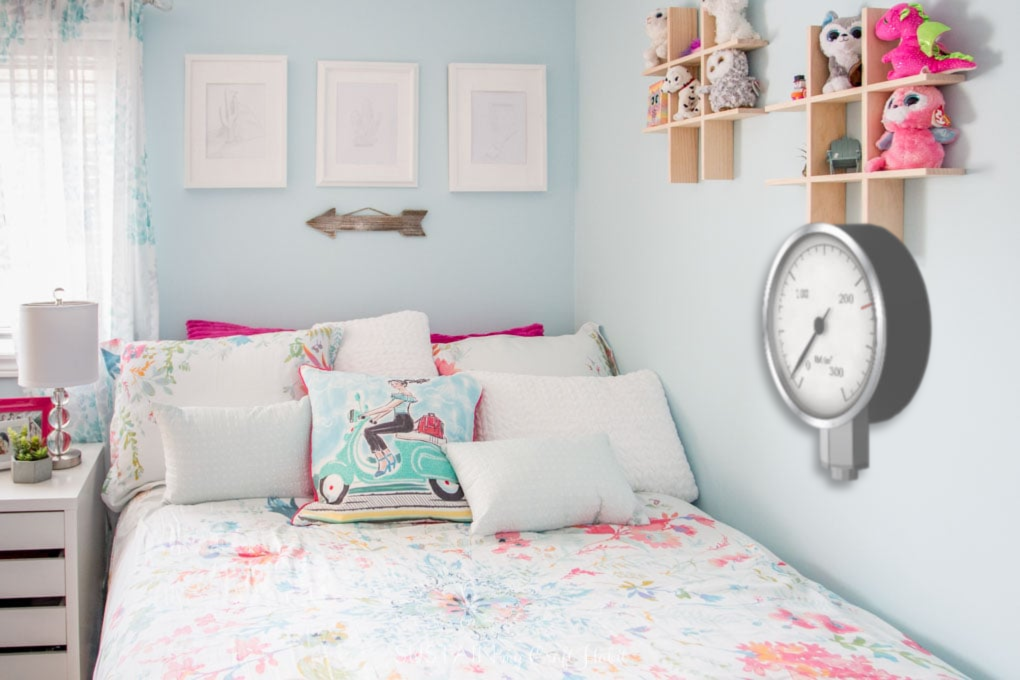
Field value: psi 10
